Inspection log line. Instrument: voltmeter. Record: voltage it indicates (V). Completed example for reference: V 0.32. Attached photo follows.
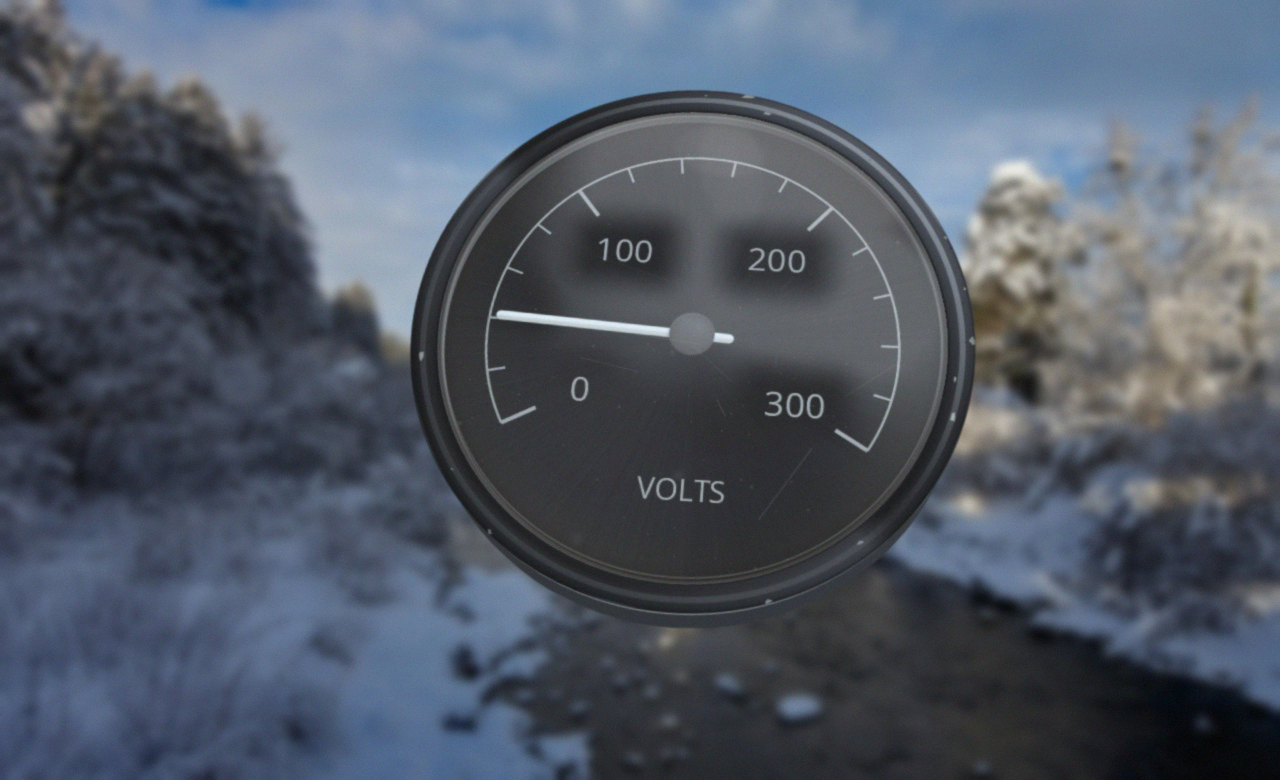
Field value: V 40
